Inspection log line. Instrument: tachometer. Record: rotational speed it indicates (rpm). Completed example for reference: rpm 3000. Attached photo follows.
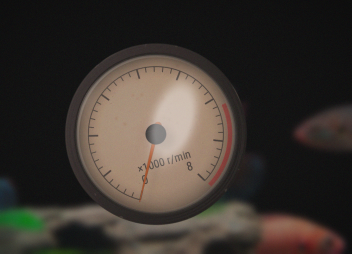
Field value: rpm 0
